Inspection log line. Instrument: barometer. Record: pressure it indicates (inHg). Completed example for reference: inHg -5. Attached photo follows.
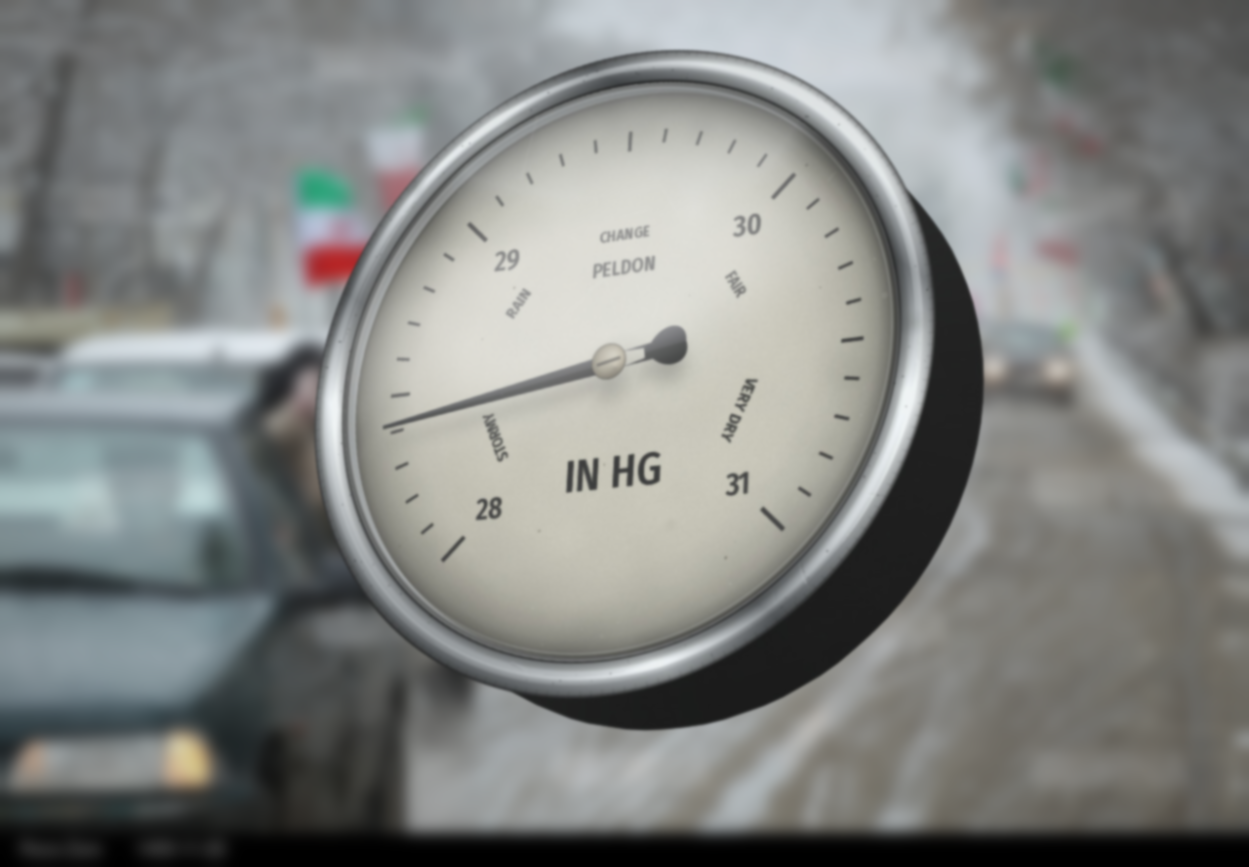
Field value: inHg 28.4
